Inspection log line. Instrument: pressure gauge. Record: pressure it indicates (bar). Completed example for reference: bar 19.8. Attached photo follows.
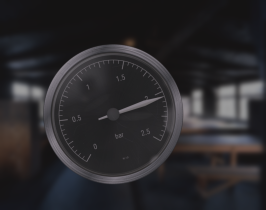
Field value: bar 2.05
